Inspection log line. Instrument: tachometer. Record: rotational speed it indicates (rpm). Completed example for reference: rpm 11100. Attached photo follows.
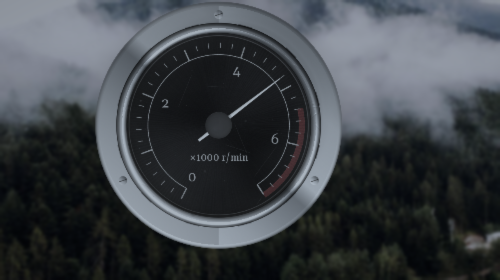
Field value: rpm 4800
